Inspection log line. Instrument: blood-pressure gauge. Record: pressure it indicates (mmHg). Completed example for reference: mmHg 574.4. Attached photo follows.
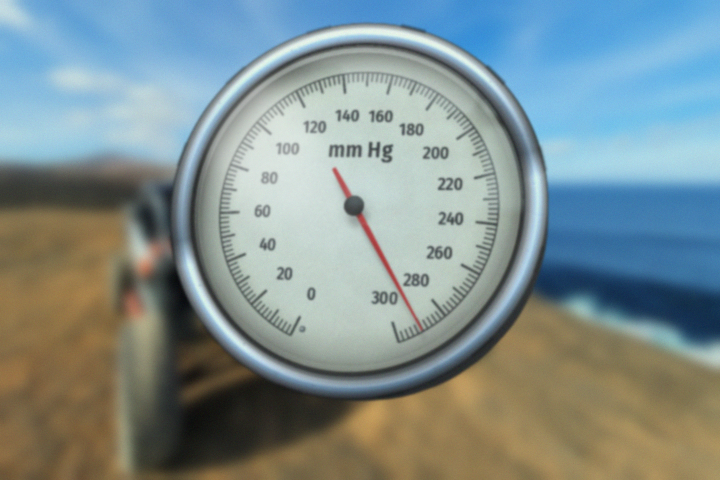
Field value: mmHg 290
